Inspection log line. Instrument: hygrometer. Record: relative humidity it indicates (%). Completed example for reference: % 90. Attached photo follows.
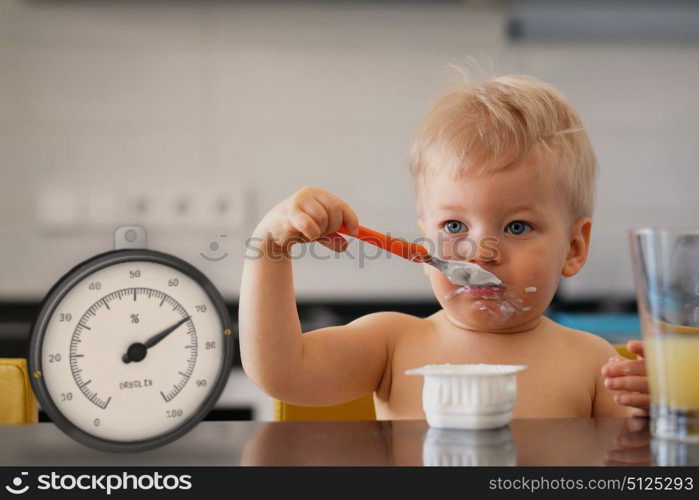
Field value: % 70
